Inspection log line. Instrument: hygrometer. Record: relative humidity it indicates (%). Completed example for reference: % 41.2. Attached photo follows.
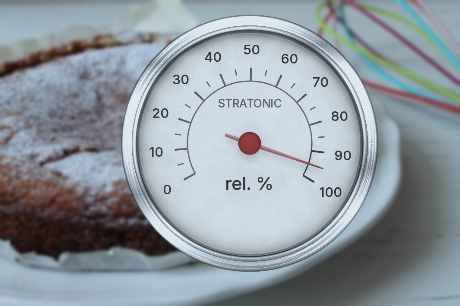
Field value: % 95
